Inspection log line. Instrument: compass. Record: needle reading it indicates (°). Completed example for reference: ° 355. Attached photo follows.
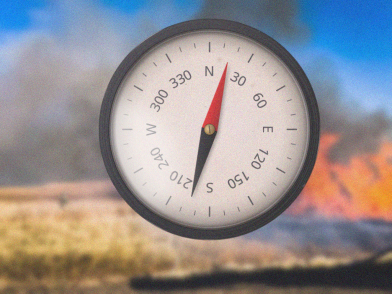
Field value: ° 15
